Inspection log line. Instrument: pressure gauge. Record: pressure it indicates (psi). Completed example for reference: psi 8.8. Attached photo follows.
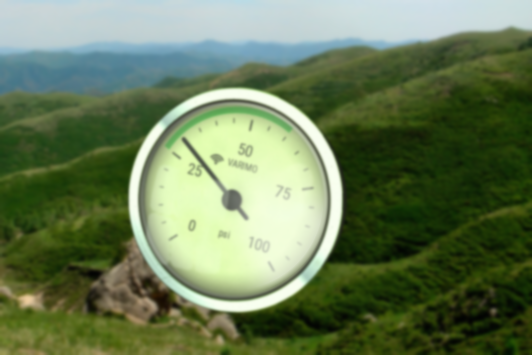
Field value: psi 30
